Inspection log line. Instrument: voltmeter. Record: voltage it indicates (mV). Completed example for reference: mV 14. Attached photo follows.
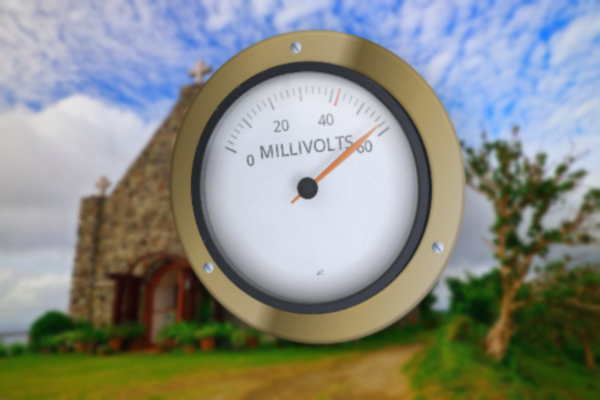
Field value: mV 58
